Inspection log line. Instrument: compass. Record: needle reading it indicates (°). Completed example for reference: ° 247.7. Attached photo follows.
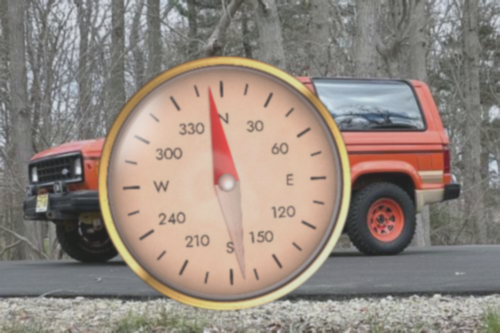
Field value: ° 352.5
